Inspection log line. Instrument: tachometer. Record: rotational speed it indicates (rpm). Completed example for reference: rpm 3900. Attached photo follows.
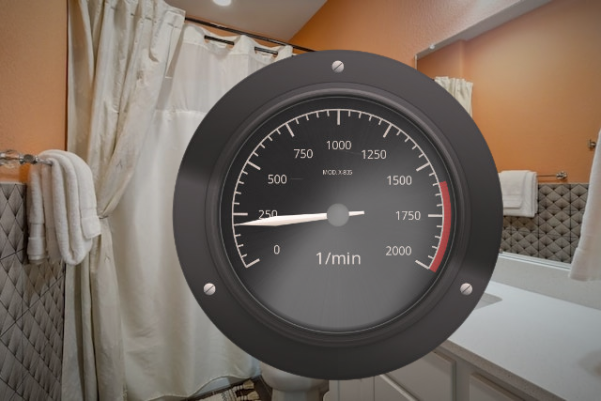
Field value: rpm 200
